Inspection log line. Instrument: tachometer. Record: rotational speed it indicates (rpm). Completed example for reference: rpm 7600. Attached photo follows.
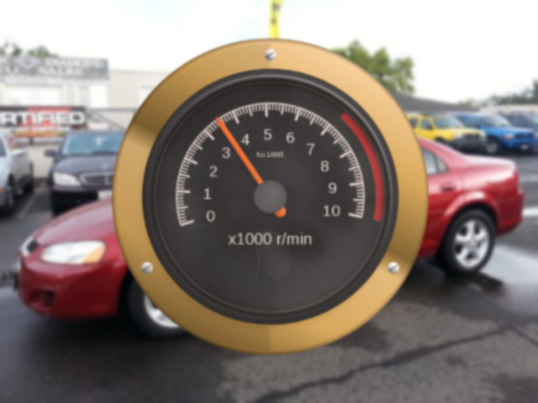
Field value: rpm 3500
